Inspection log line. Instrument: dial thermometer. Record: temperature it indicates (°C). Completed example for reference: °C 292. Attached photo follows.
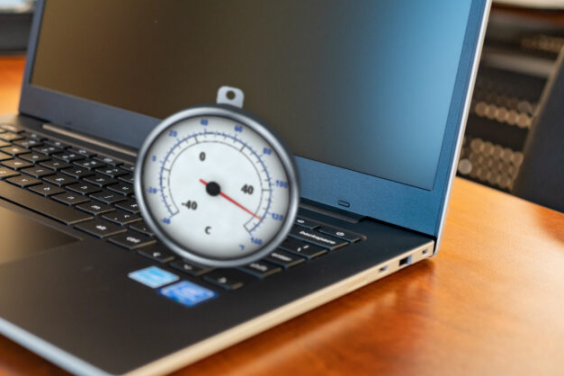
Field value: °C 52
